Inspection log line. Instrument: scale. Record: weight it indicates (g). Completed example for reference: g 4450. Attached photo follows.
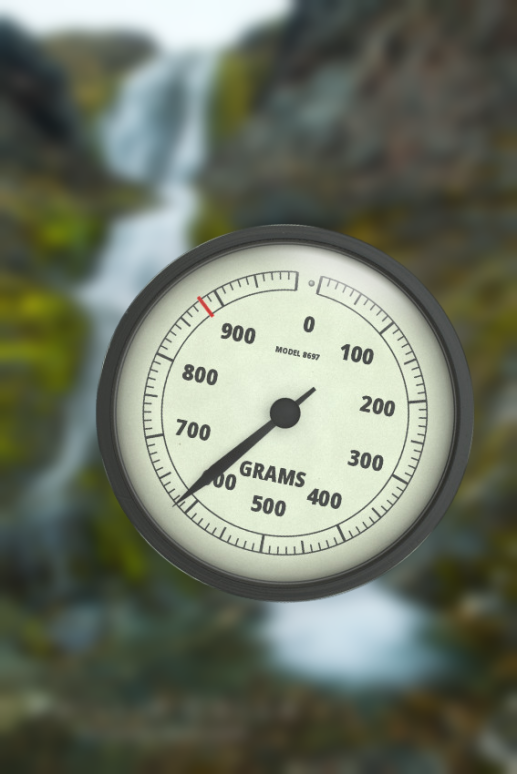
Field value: g 615
